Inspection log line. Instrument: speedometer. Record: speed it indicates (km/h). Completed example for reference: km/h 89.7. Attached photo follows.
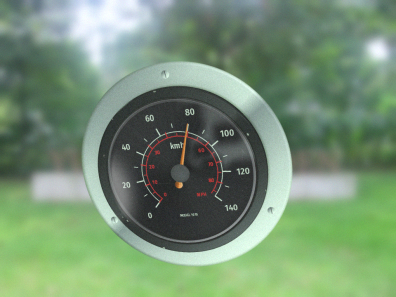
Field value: km/h 80
